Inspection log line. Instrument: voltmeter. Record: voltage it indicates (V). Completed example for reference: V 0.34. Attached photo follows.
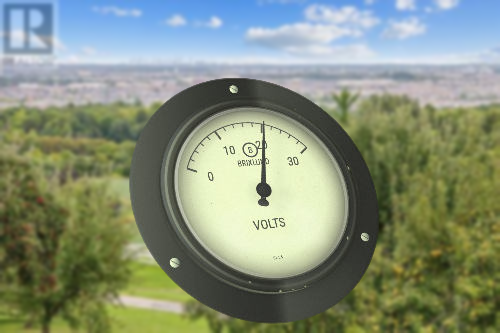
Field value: V 20
